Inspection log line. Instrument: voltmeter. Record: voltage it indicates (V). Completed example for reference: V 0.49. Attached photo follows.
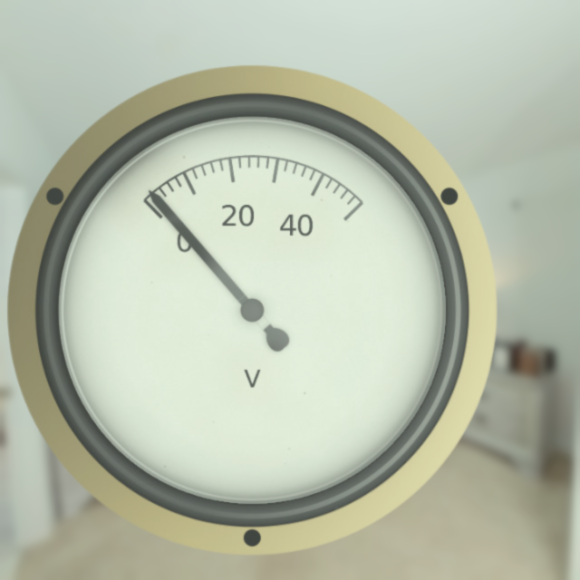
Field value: V 2
